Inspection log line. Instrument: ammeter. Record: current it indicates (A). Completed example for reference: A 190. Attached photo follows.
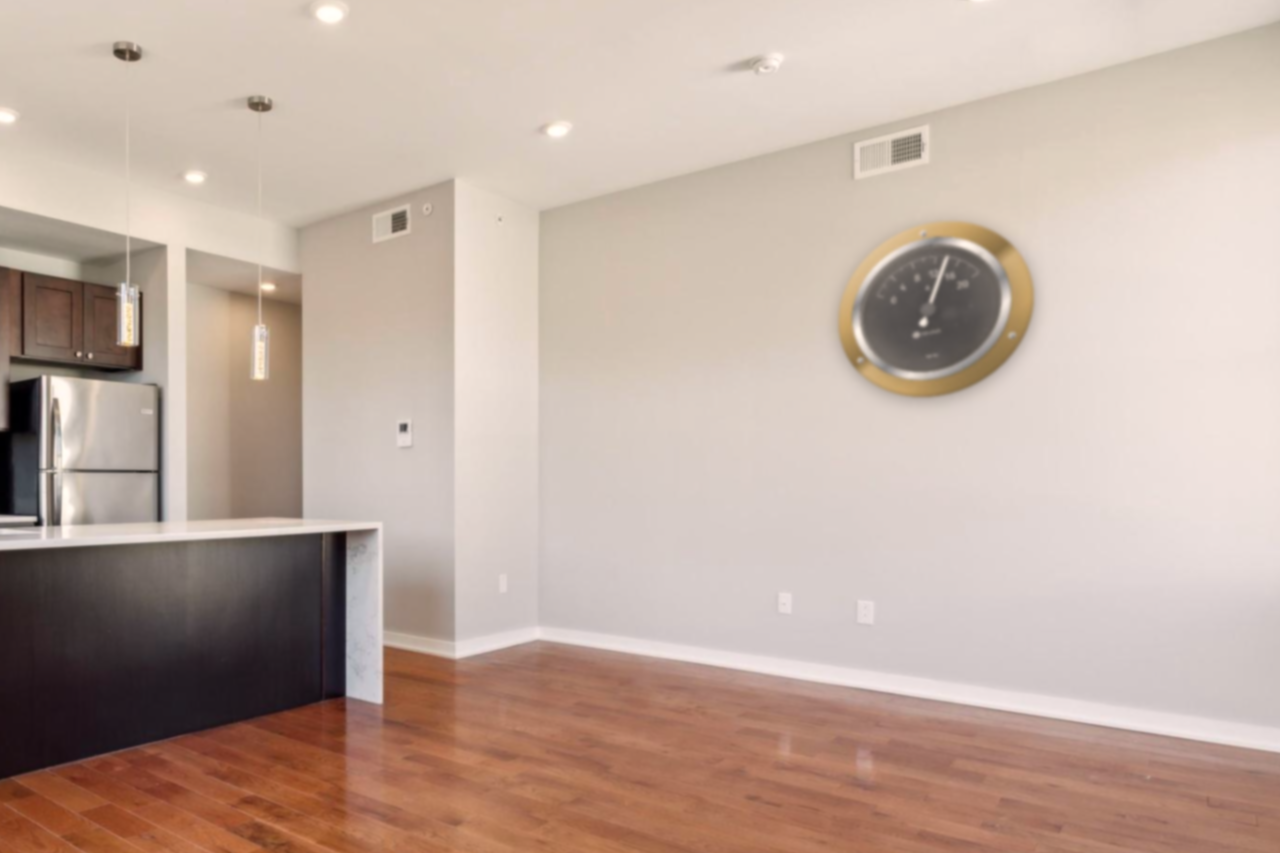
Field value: A 14
